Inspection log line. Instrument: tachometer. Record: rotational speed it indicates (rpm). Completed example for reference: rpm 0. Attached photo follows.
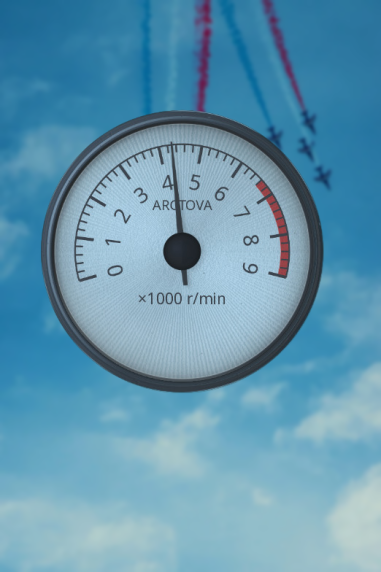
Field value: rpm 4300
